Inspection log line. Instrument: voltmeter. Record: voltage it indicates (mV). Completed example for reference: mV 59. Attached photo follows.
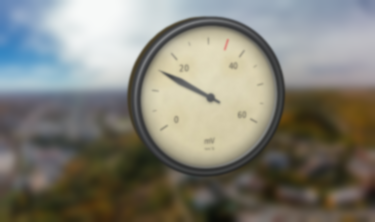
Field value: mV 15
